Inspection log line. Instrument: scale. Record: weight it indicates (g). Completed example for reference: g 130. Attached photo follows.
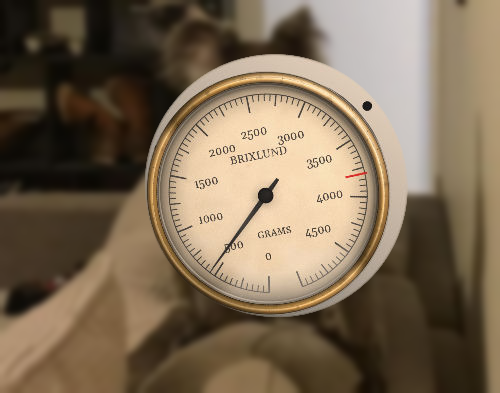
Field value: g 550
